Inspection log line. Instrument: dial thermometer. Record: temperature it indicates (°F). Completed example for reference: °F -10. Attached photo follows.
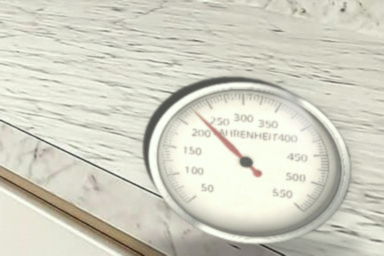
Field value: °F 225
